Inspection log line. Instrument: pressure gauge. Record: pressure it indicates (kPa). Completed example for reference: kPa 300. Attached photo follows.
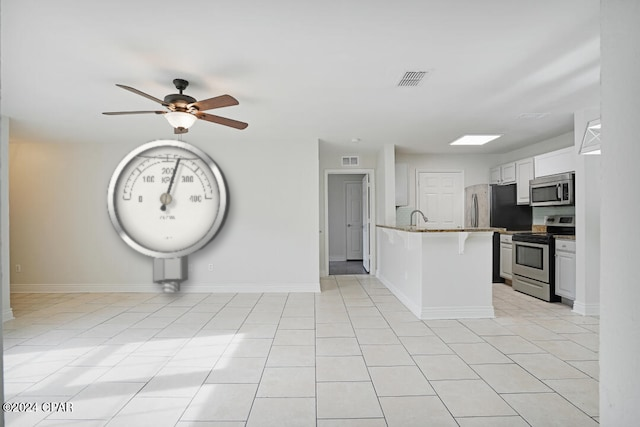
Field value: kPa 240
